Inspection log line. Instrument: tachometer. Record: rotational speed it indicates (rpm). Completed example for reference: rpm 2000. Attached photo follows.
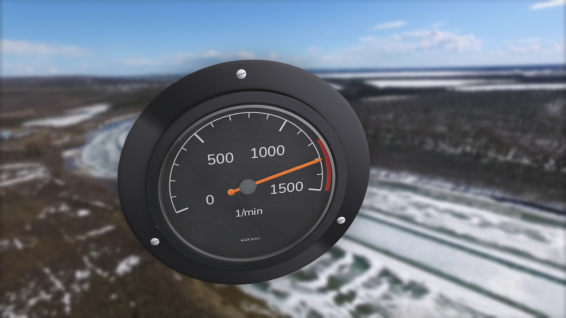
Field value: rpm 1300
